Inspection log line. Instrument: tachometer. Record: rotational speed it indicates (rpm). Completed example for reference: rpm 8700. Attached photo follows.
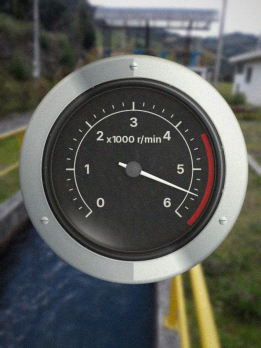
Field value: rpm 5500
